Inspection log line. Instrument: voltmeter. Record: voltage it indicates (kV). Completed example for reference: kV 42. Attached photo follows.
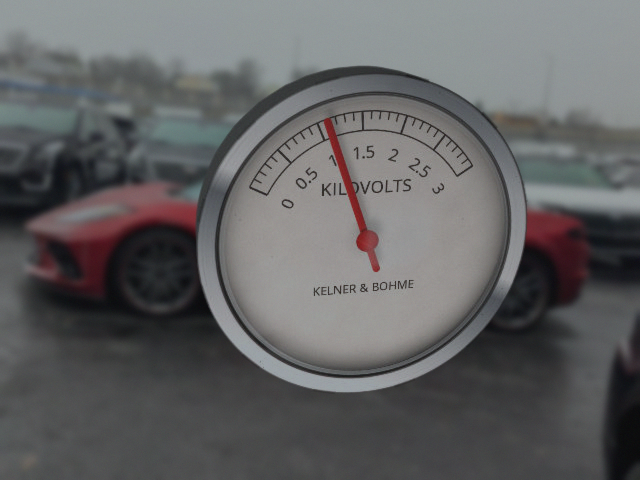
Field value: kV 1.1
